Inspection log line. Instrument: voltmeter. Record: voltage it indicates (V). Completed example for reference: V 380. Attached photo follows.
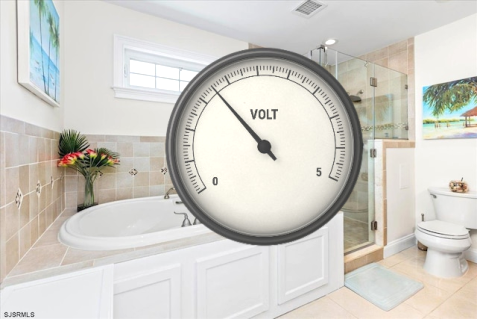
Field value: V 1.75
